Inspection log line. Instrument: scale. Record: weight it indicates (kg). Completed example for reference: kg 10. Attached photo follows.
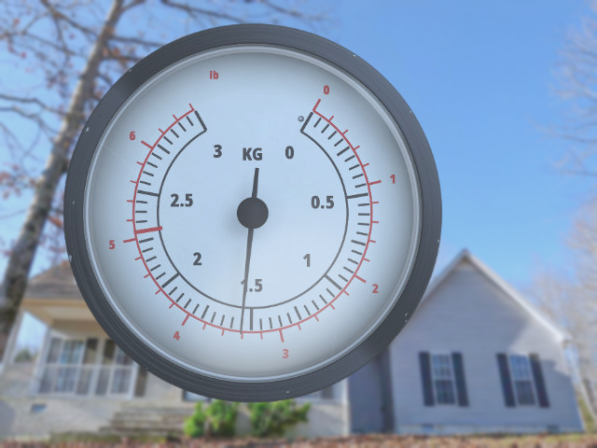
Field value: kg 1.55
